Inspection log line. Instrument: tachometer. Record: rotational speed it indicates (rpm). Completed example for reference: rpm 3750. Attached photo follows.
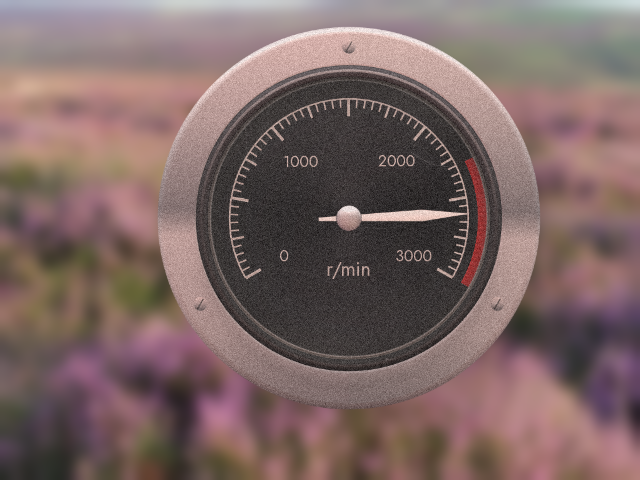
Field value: rpm 2600
